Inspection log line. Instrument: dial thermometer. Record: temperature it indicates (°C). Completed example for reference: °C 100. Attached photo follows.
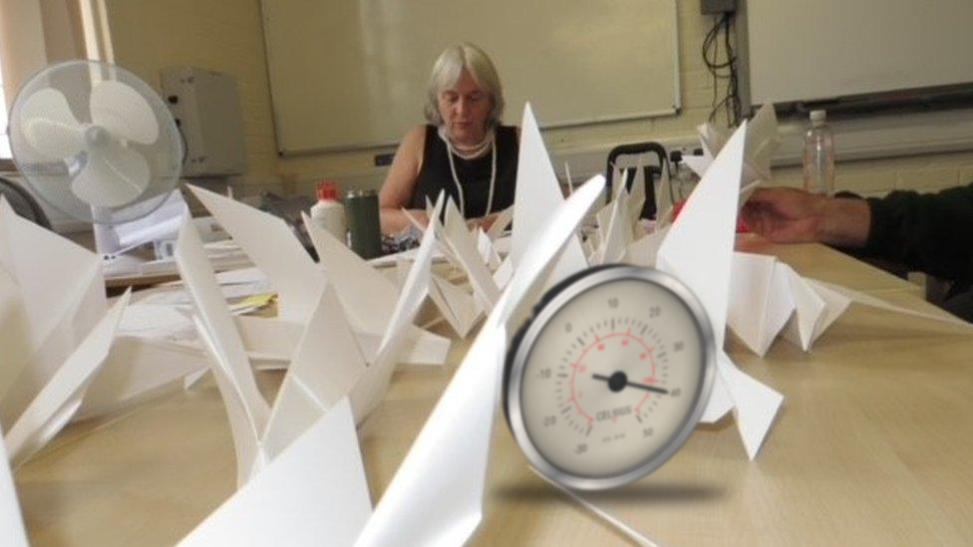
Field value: °C 40
